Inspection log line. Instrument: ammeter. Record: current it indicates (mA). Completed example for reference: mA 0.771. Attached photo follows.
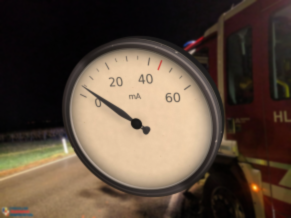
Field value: mA 5
